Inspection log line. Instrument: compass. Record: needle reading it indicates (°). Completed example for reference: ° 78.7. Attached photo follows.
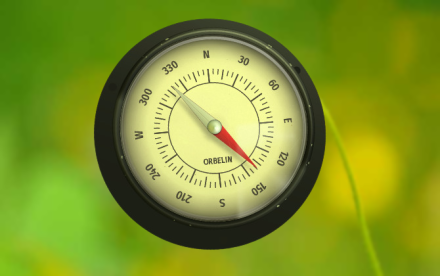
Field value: ° 140
